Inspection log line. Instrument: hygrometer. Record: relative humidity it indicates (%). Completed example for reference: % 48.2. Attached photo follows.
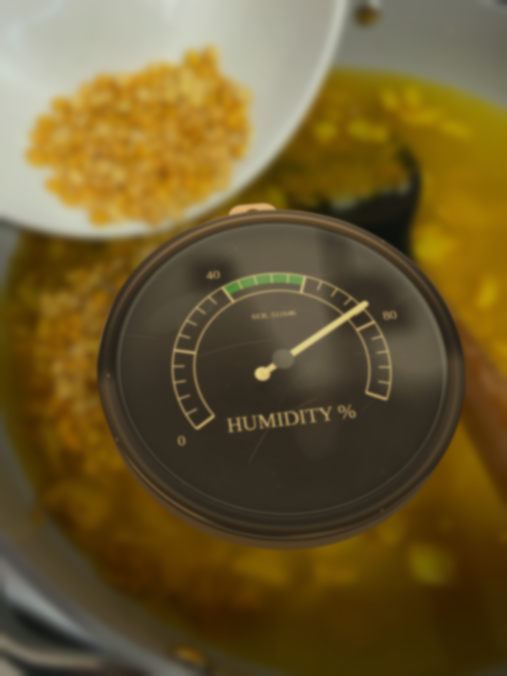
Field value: % 76
